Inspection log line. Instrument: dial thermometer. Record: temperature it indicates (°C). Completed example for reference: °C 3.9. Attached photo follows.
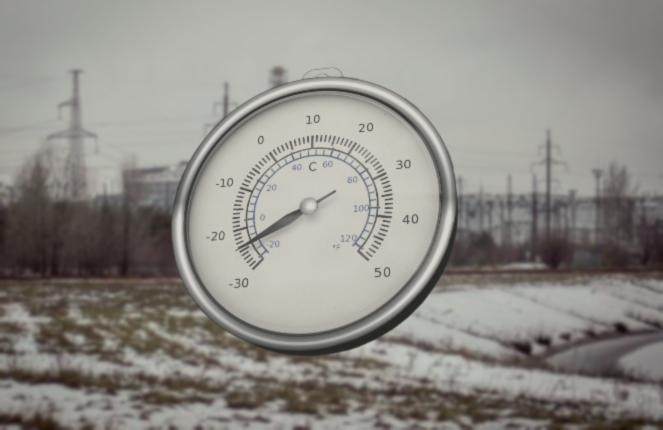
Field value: °C -25
